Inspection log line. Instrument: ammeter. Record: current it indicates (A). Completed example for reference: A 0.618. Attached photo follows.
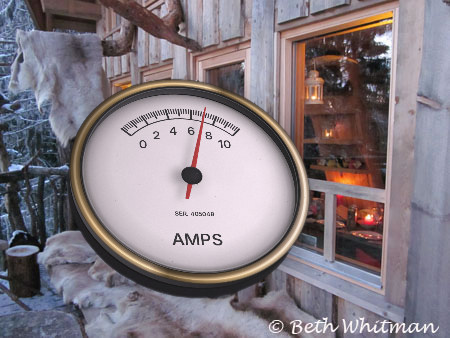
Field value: A 7
